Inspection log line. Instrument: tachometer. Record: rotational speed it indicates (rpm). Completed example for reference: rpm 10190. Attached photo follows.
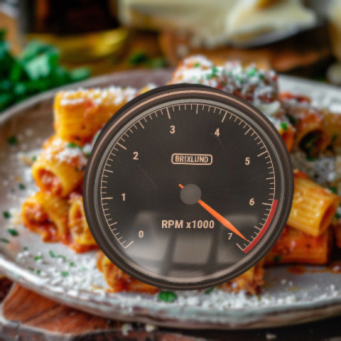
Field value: rpm 6800
